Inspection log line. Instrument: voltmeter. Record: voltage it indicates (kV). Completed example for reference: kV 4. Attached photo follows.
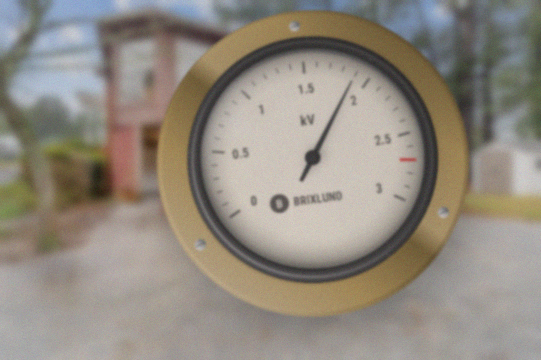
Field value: kV 1.9
